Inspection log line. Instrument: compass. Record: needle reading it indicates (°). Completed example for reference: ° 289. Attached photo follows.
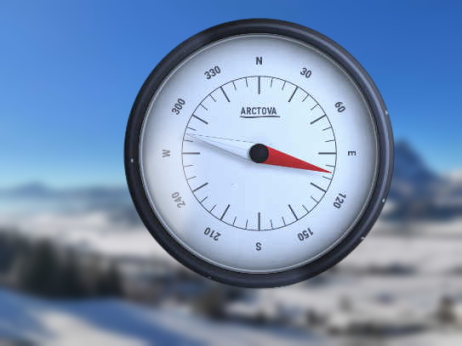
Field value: ° 105
